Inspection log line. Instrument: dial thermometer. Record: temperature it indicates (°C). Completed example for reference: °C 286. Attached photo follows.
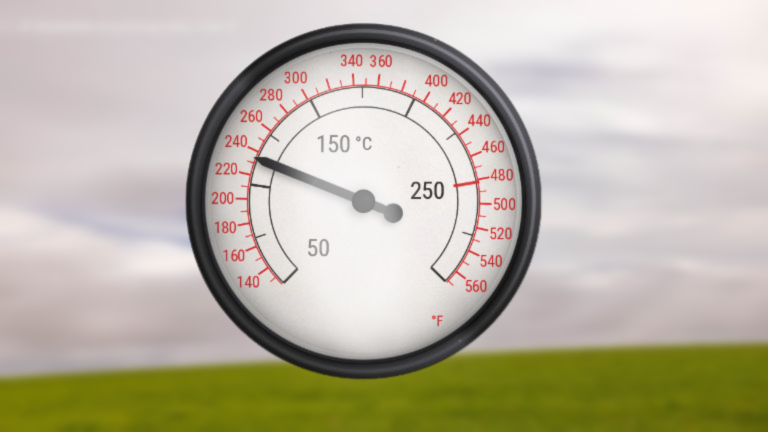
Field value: °C 112.5
